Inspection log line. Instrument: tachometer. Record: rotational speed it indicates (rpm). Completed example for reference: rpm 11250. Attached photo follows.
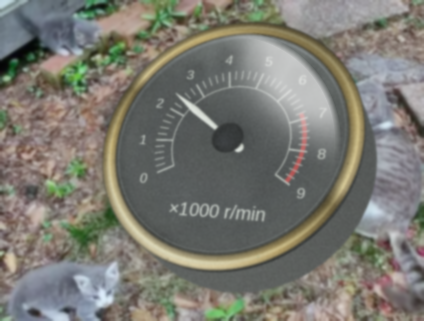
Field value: rpm 2400
